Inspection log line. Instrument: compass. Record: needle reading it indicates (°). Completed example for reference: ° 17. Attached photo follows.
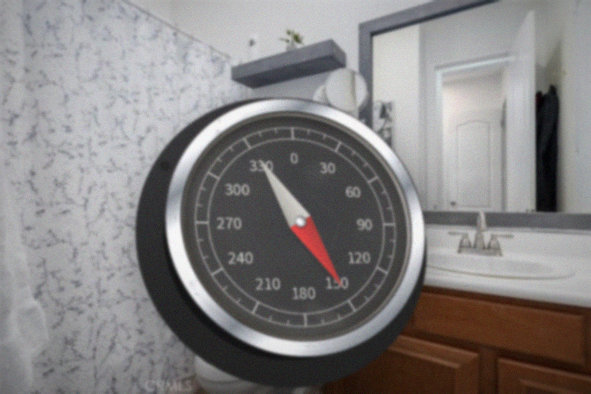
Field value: ° 150
